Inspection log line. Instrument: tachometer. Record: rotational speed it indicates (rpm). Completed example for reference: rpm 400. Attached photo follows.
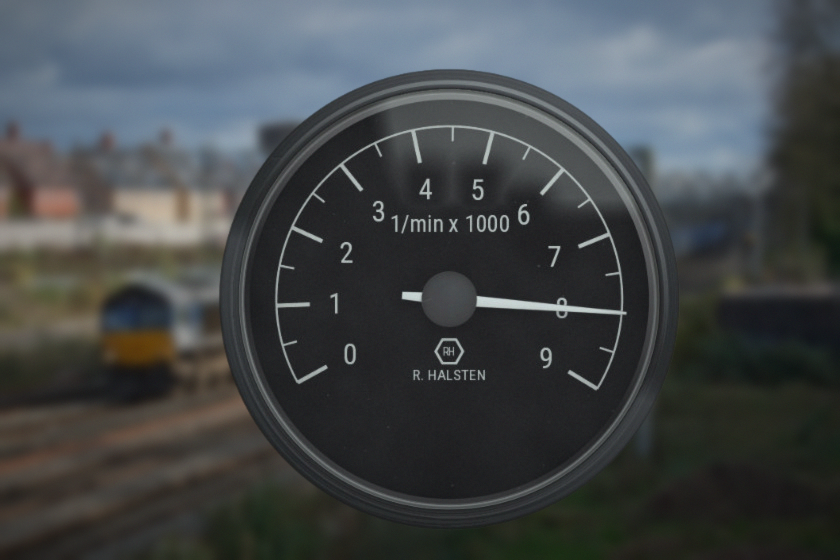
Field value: rpm 8000
